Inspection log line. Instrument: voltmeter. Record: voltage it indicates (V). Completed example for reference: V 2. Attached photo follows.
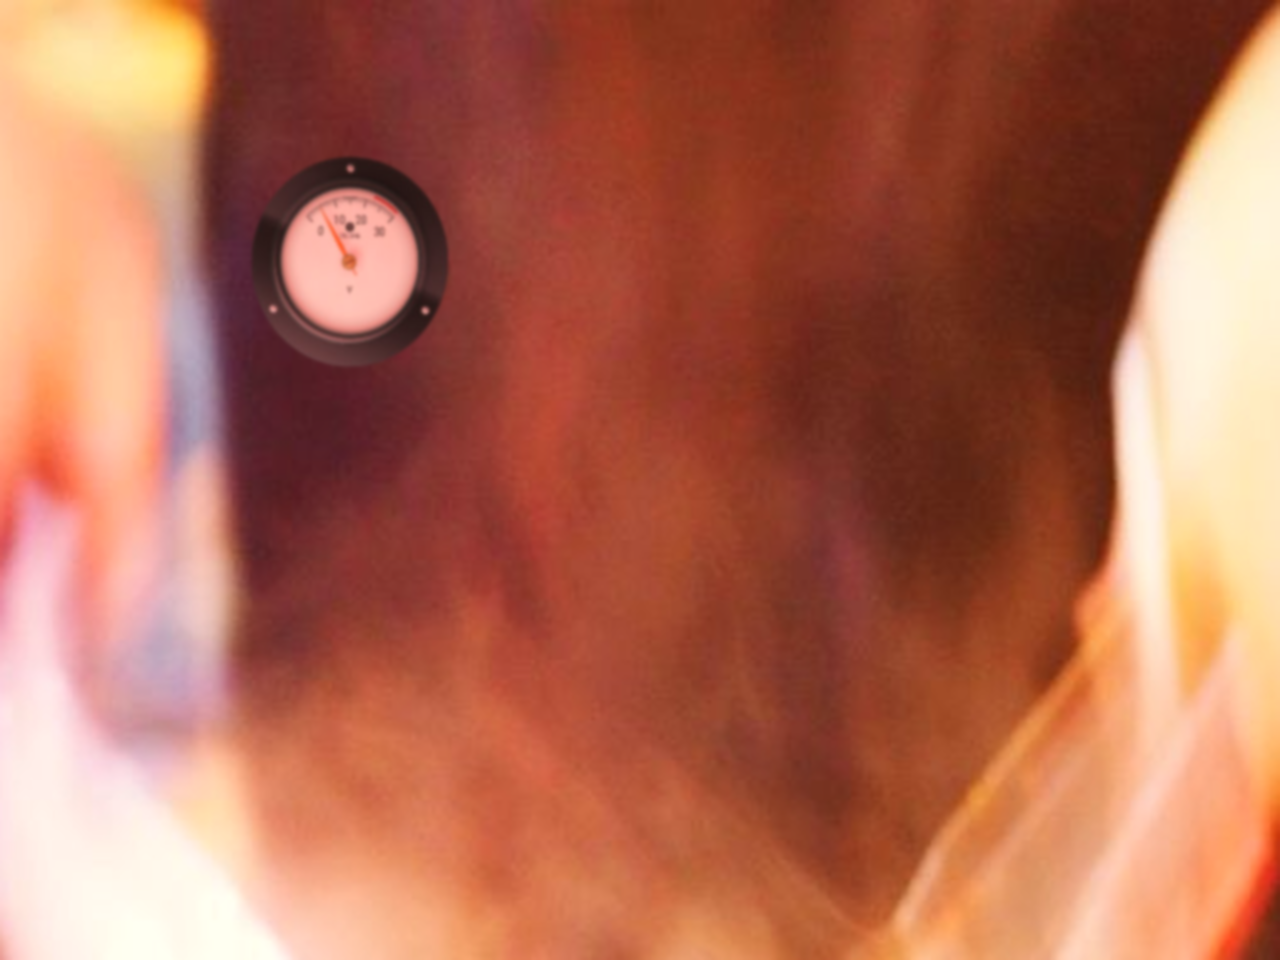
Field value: V 5
